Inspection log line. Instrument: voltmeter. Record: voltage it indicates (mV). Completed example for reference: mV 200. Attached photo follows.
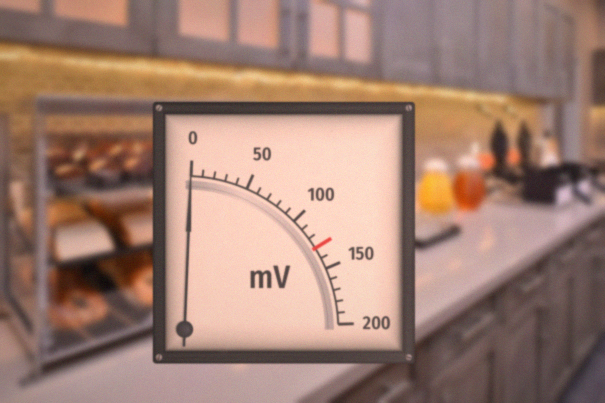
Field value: mV 0
